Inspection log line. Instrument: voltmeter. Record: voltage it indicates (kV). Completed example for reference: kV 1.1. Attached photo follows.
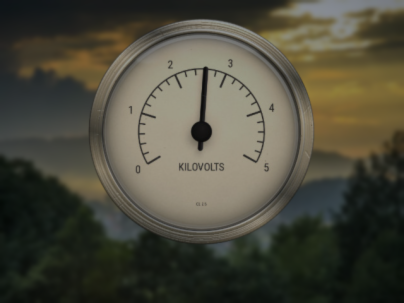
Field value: kV 2.6
